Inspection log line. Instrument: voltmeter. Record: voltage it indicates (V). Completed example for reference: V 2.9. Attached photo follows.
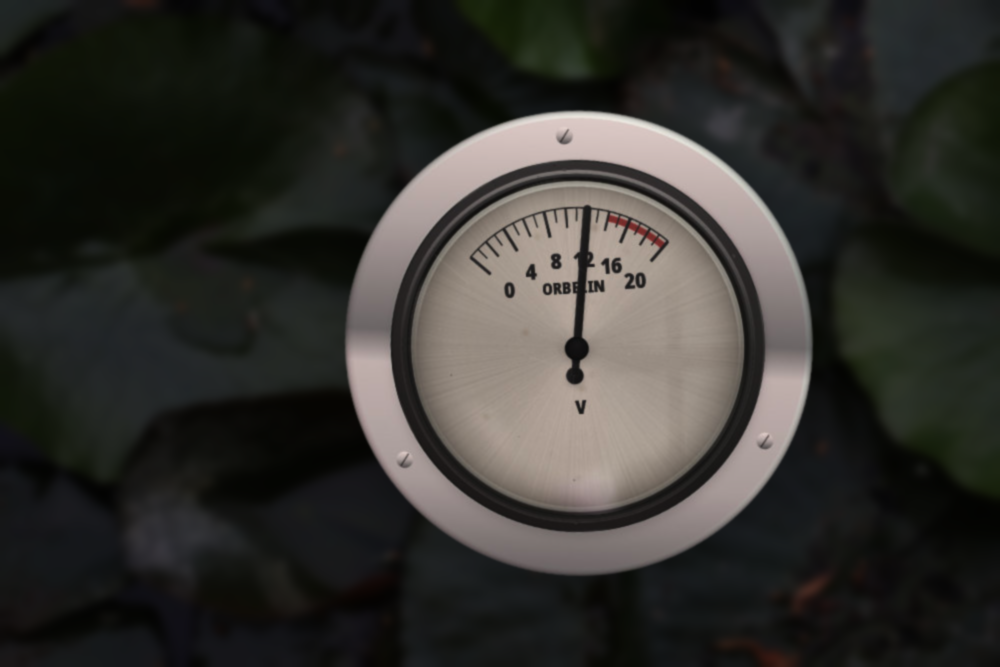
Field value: V 12
